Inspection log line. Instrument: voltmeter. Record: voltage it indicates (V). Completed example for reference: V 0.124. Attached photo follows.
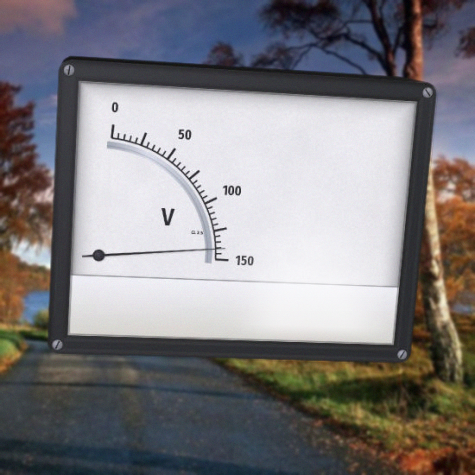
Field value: V 140
